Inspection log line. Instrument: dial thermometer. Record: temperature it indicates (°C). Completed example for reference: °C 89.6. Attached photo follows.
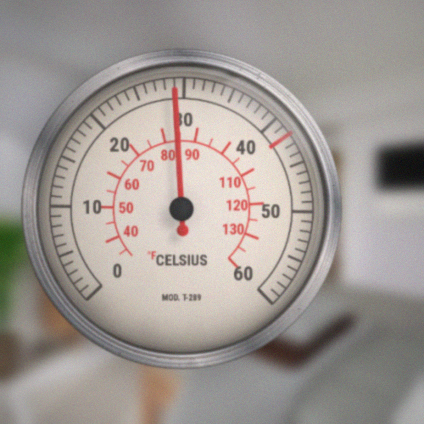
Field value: °C 29
